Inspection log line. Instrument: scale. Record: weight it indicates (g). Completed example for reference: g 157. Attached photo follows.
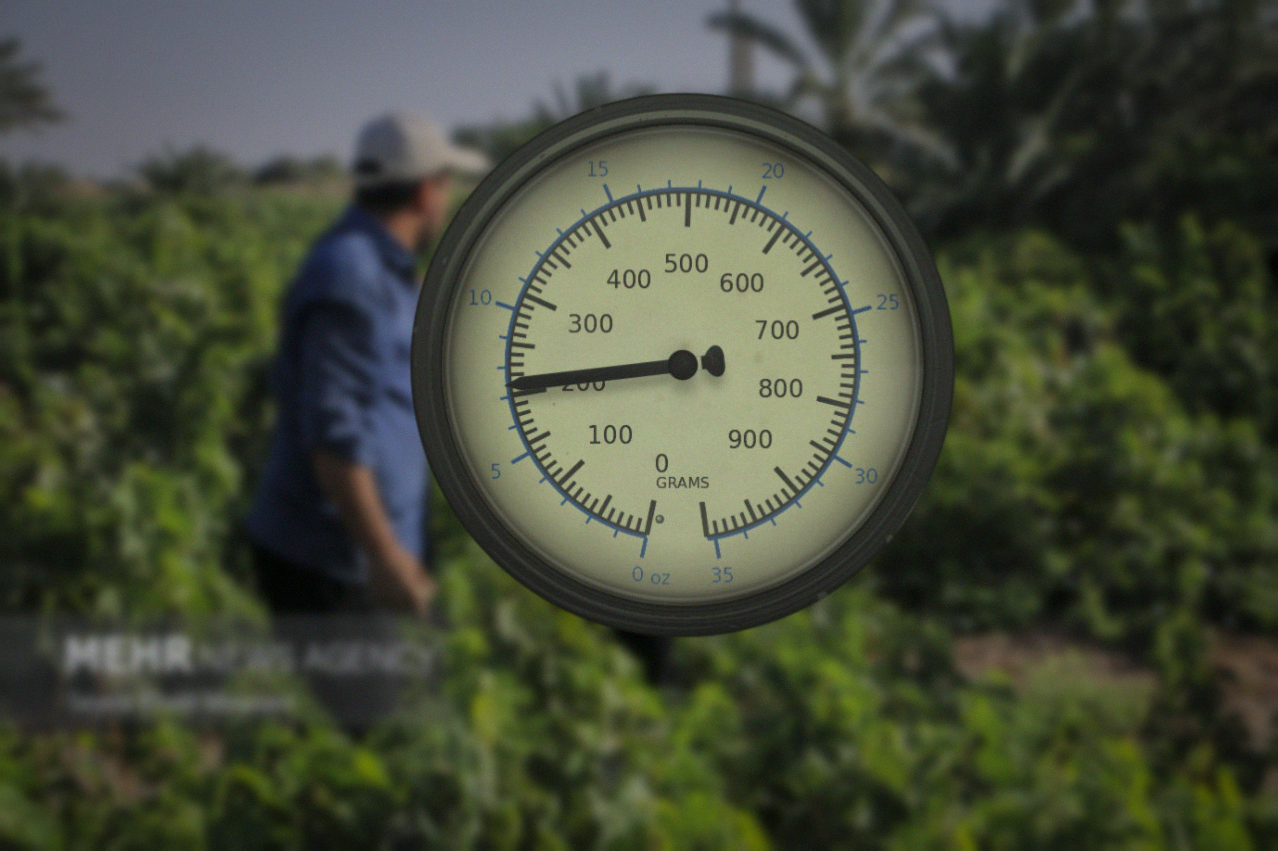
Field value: g 210
